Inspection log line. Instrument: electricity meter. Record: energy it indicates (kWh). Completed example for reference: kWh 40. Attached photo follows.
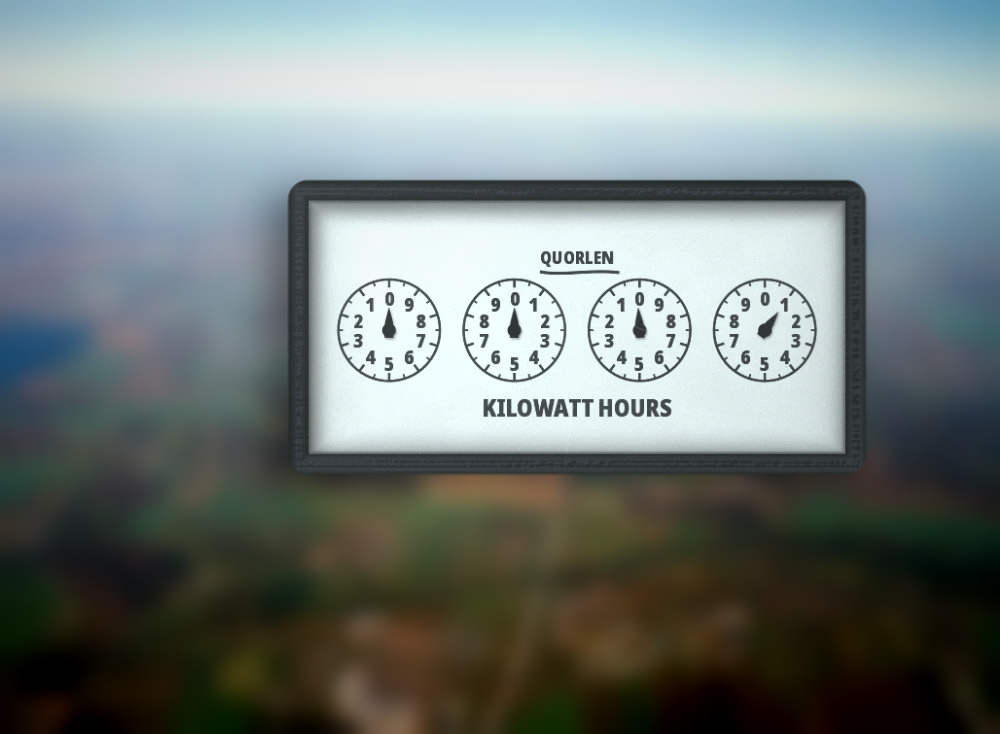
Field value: kWh 1
